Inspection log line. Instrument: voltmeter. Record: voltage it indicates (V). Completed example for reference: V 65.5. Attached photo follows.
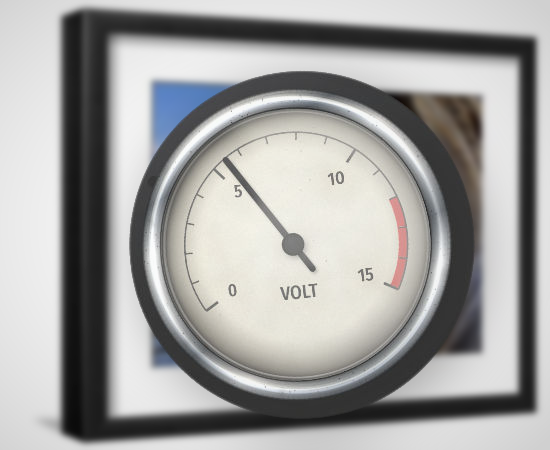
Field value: V 5.5
